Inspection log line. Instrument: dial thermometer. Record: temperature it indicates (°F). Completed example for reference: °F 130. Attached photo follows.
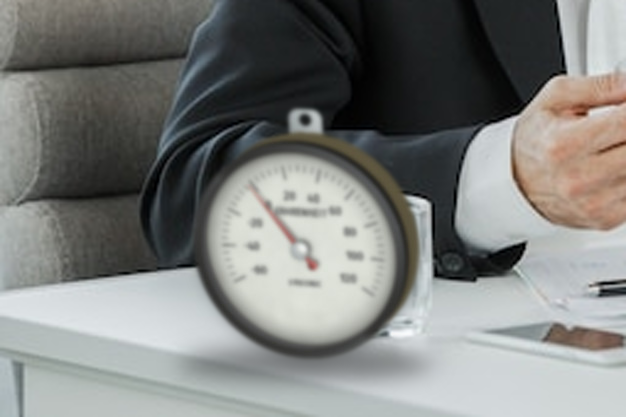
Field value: °F 0
